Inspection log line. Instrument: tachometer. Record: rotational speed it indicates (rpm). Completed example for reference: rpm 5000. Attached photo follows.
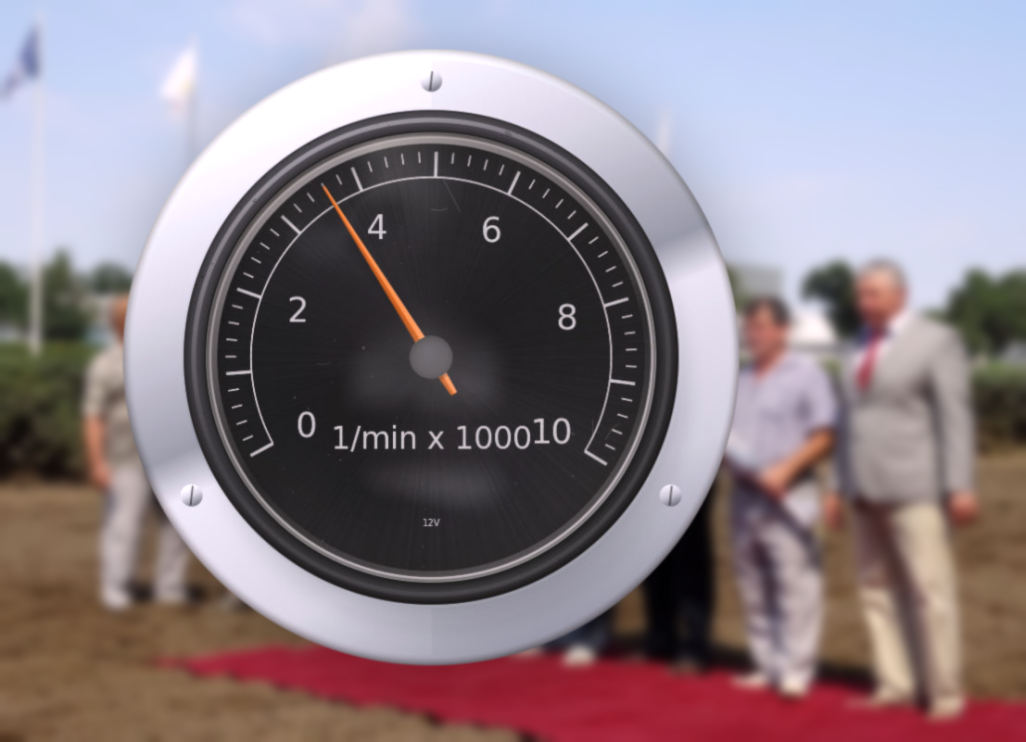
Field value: rpm 3600
